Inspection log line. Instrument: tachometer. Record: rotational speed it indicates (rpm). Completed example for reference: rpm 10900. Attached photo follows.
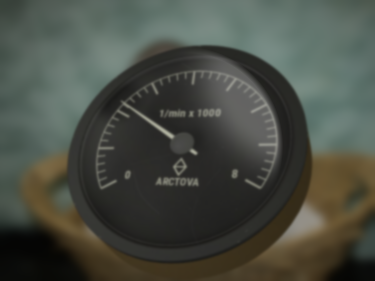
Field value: rpm 2200
